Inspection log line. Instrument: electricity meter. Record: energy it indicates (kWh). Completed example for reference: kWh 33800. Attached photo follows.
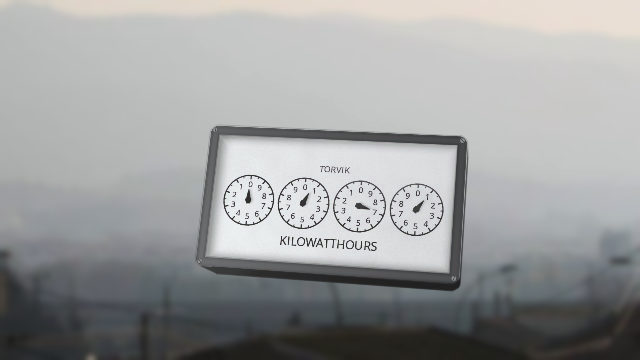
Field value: kWh 71
